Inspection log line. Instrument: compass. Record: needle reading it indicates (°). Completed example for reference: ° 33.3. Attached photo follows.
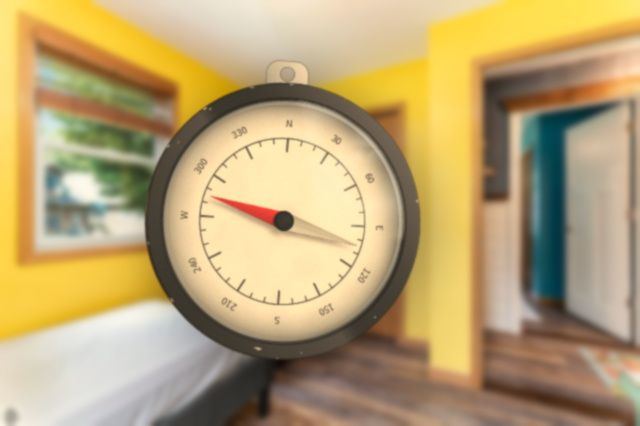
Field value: ° 285
